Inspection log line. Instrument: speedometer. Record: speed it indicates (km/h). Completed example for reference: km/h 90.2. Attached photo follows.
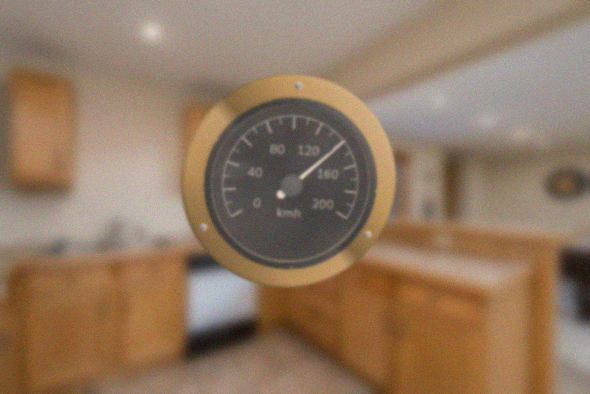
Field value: km/h 140
